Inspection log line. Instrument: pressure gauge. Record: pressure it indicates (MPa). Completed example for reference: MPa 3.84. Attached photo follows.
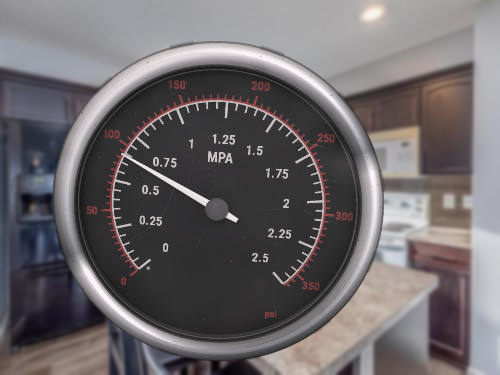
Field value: MPa 0.65
